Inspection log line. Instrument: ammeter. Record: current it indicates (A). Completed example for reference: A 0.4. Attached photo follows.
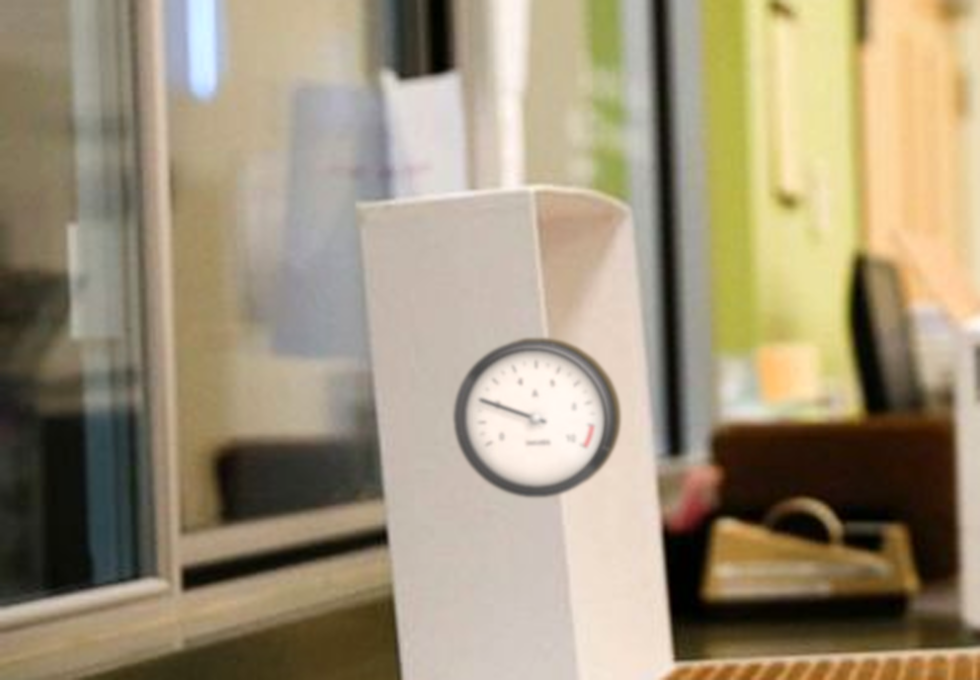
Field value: A 2
